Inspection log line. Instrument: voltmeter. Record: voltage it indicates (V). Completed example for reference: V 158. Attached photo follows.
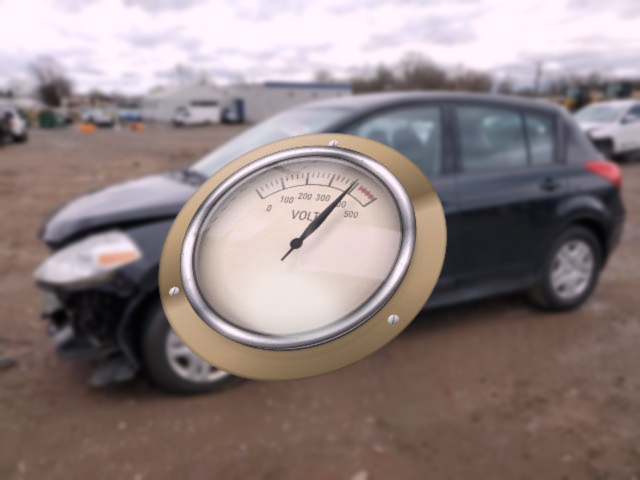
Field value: V 400
